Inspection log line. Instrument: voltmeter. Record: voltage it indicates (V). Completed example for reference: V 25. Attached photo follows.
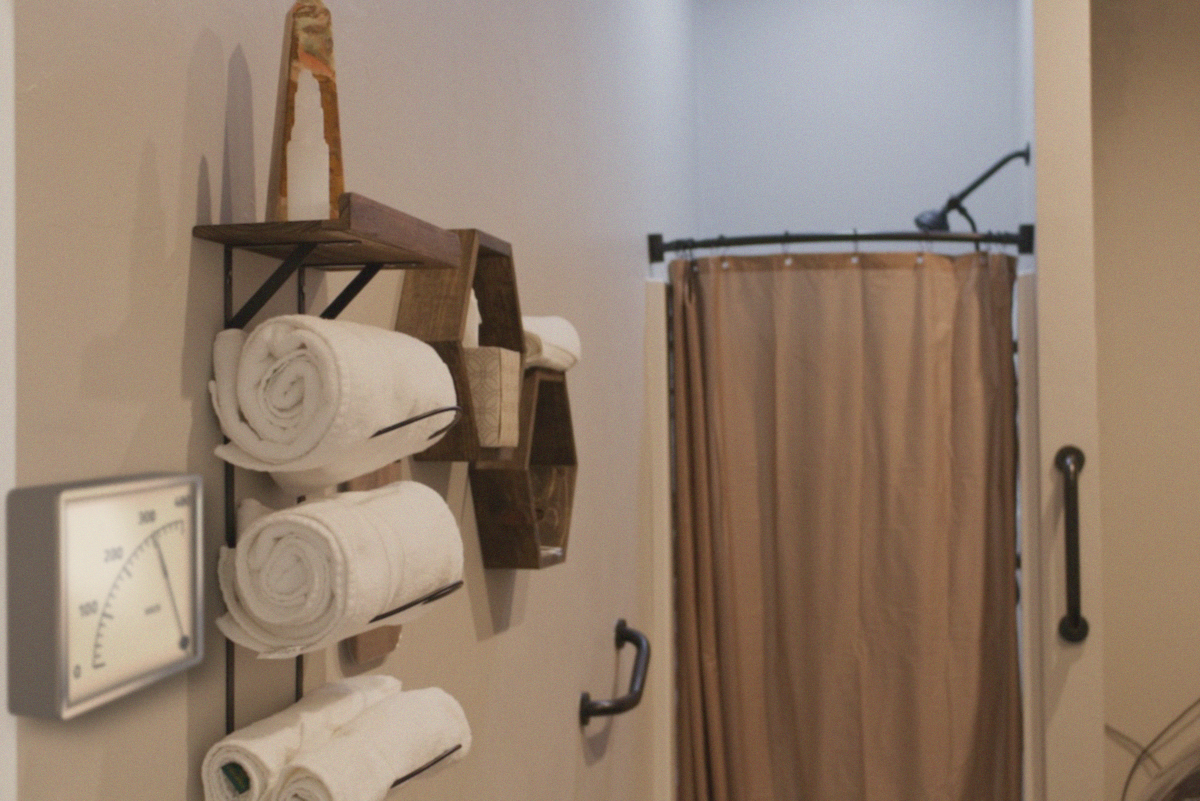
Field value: V 300
